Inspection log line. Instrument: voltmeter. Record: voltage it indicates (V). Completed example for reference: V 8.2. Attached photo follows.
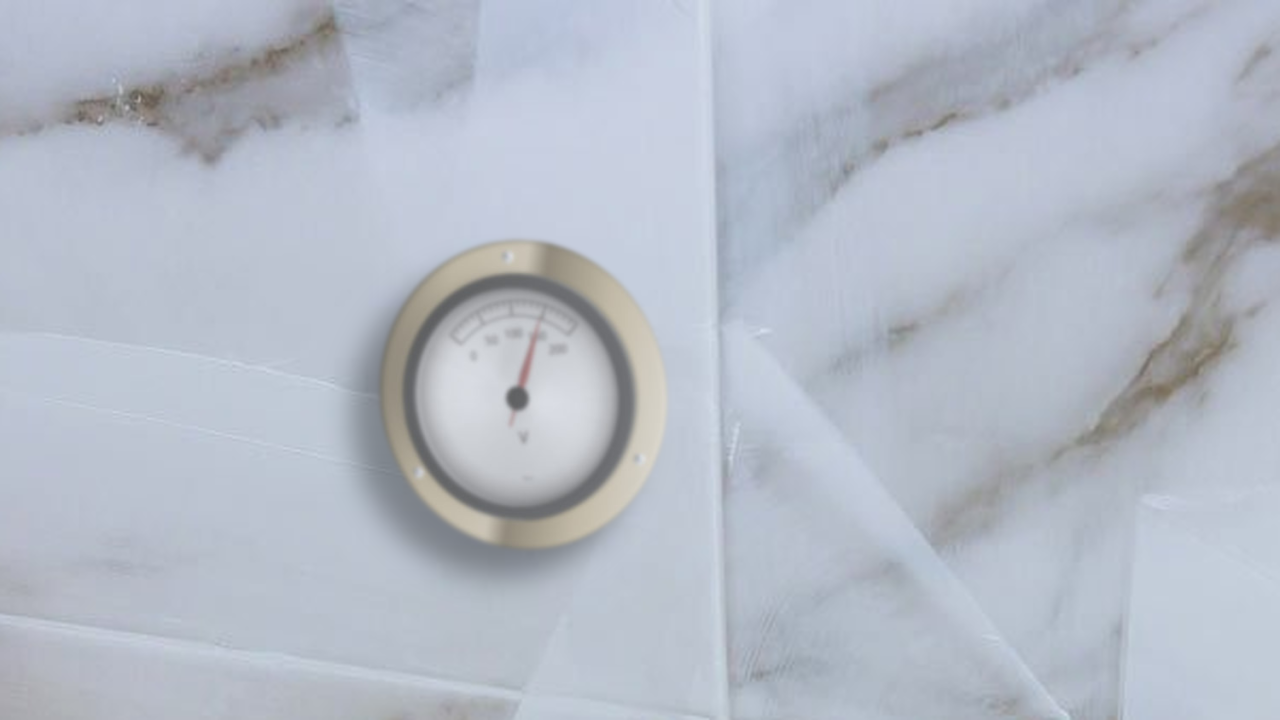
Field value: V 150
